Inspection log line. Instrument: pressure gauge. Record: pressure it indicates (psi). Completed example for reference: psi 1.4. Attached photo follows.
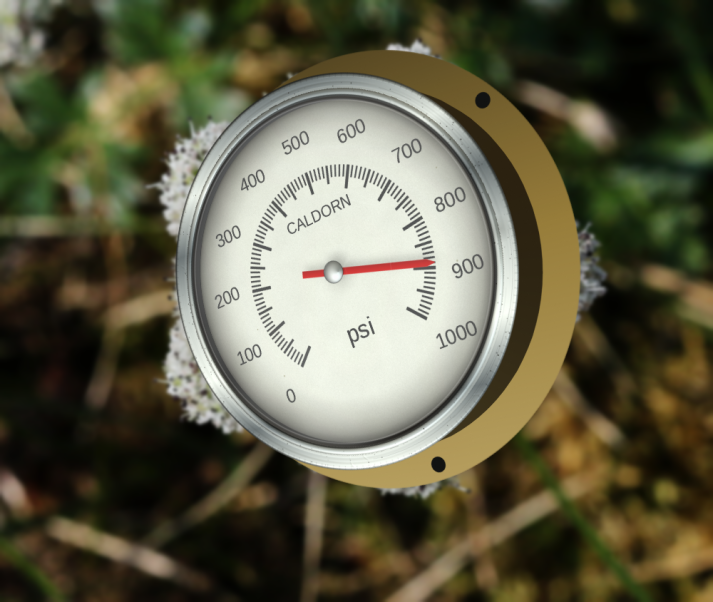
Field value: psi 890
